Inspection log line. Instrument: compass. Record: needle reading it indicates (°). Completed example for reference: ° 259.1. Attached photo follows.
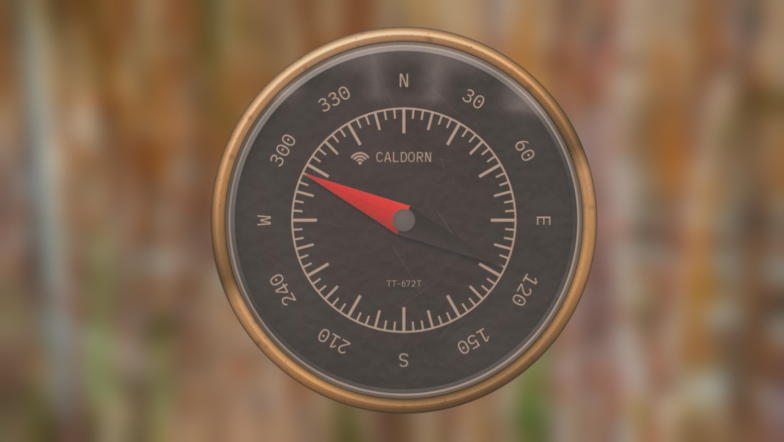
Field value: ° 295
